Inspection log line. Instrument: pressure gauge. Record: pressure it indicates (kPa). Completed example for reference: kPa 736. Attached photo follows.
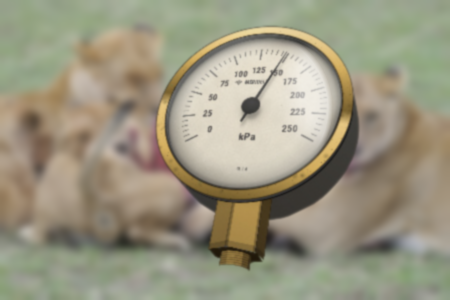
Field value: kPa 150
